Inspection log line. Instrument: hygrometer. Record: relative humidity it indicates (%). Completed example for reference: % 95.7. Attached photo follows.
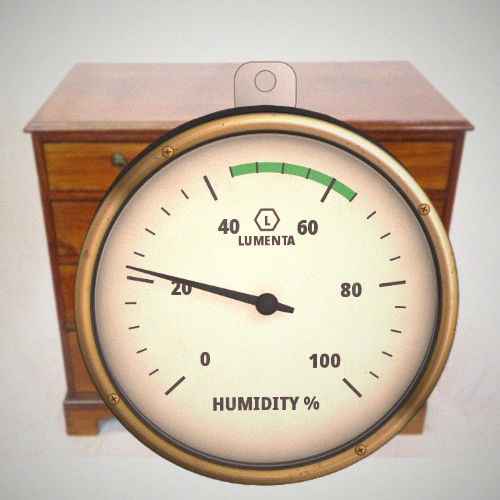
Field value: % 22
